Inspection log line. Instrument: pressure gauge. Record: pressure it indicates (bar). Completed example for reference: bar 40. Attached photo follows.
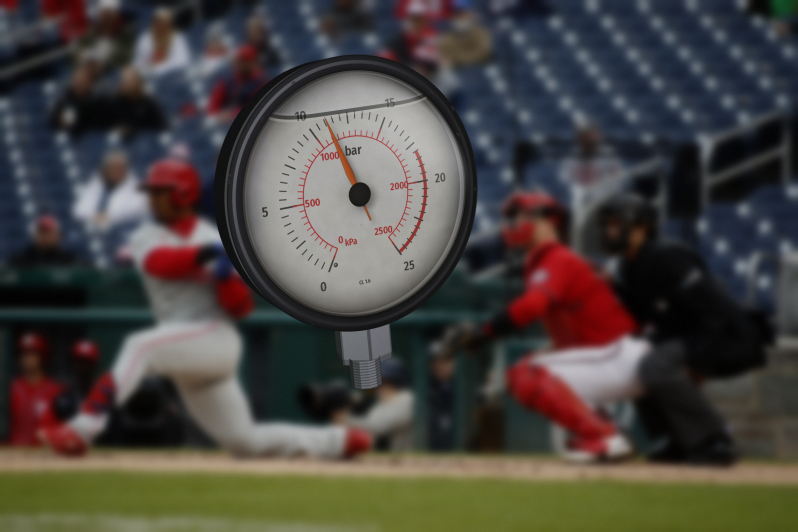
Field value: bar 11
